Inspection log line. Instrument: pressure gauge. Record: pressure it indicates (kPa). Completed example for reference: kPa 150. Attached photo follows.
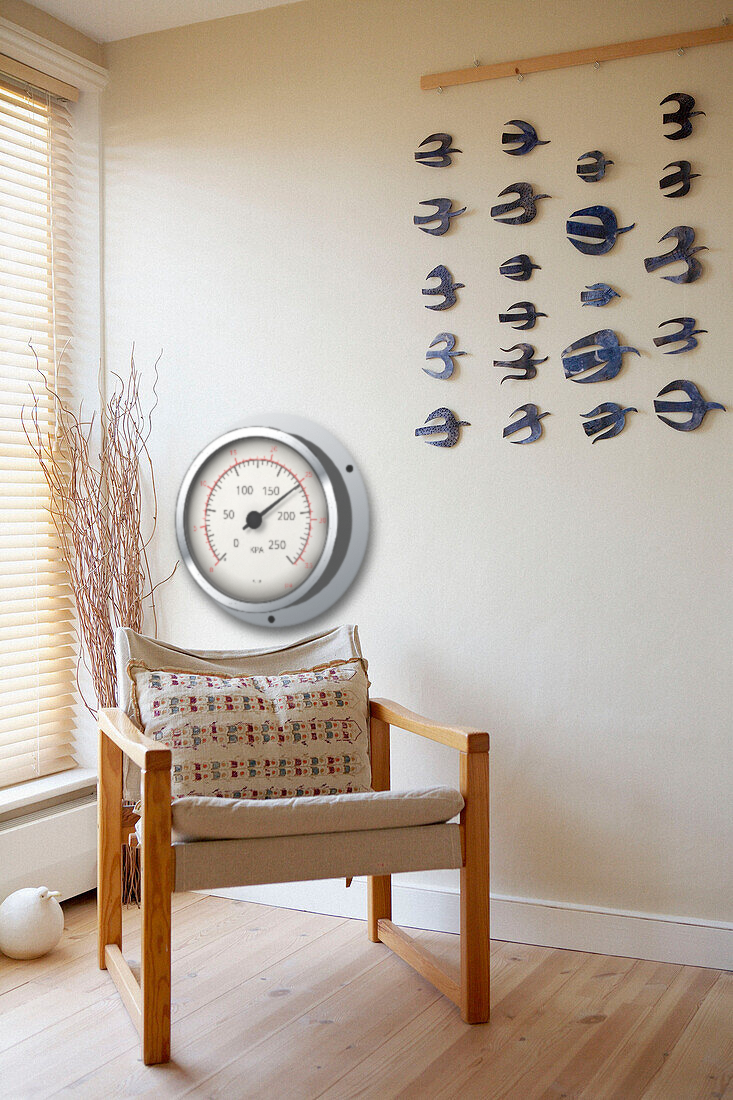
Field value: kPa 175
